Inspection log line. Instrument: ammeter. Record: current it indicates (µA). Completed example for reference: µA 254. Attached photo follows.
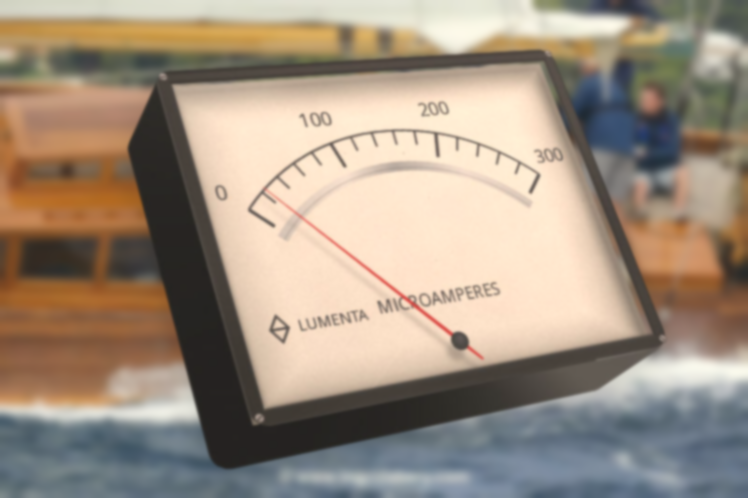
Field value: µA 20
